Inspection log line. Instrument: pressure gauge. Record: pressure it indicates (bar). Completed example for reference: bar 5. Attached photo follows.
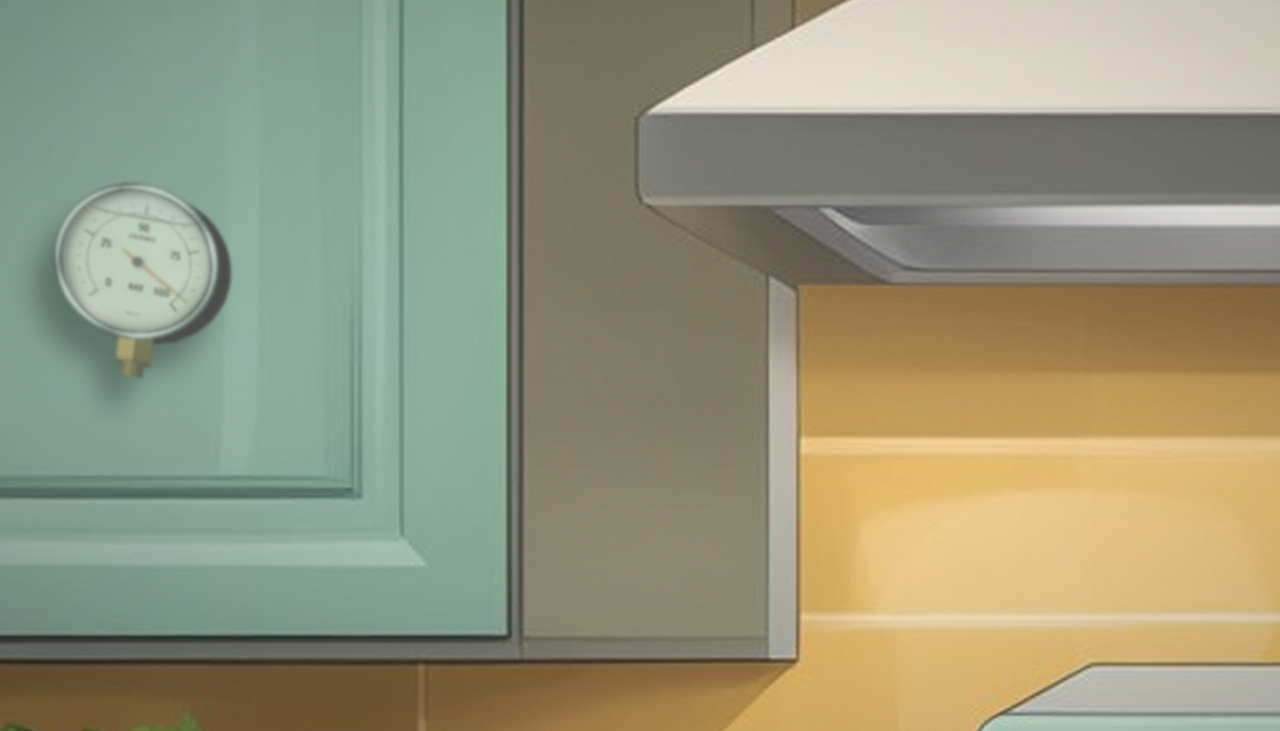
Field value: bar 95
